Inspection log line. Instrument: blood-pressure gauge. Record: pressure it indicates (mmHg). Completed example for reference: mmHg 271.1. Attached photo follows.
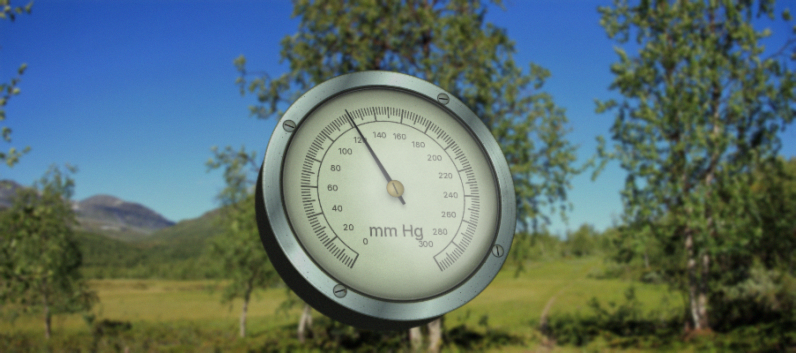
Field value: mmHg 120
